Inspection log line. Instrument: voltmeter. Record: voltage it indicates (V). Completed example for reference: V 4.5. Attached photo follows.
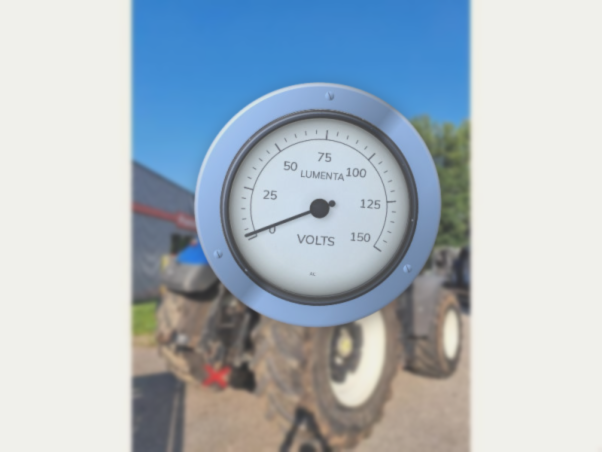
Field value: V 2.5
